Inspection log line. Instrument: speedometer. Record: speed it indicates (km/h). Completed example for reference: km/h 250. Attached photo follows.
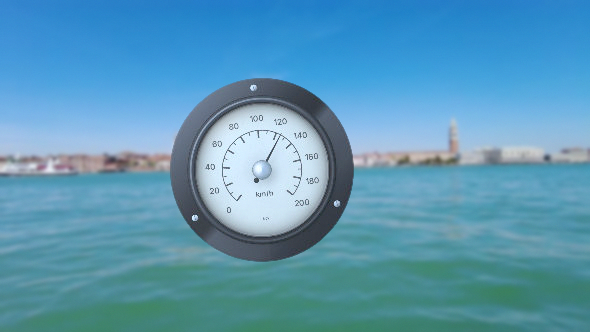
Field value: km/h 125
